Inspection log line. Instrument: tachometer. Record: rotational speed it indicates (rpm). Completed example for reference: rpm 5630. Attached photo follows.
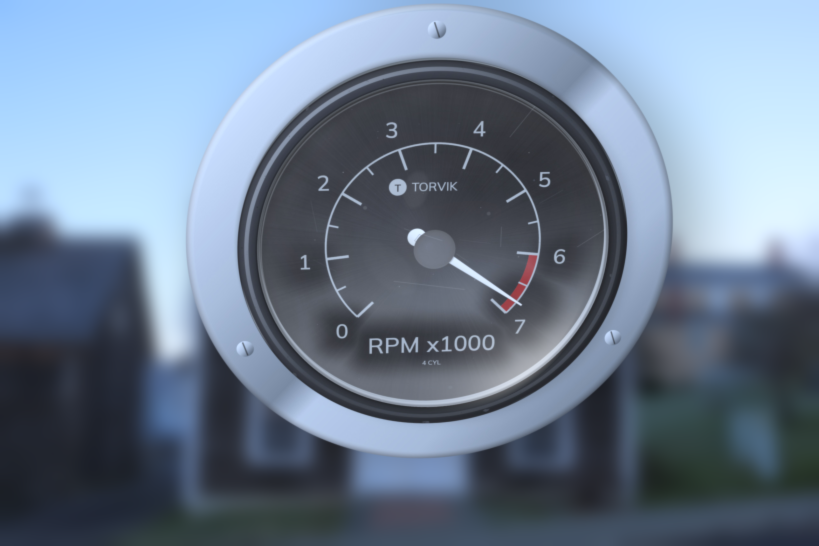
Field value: rpm 6750
